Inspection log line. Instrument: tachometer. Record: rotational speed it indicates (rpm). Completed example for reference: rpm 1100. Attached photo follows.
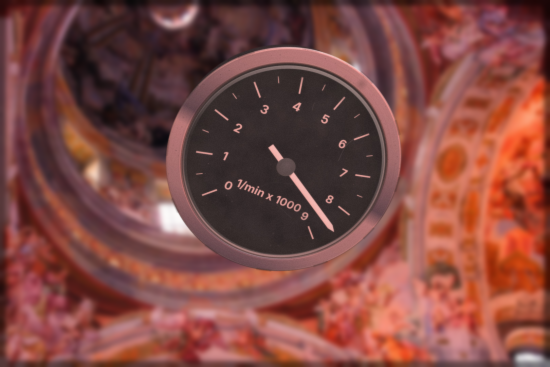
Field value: rpm 8500
